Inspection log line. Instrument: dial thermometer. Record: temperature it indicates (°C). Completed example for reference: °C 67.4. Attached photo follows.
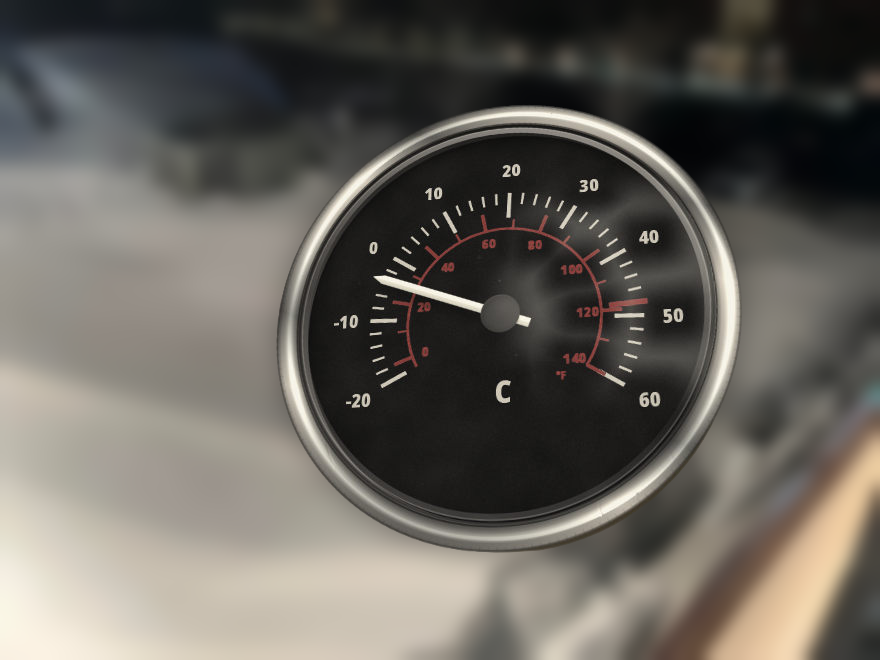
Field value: °C -4
